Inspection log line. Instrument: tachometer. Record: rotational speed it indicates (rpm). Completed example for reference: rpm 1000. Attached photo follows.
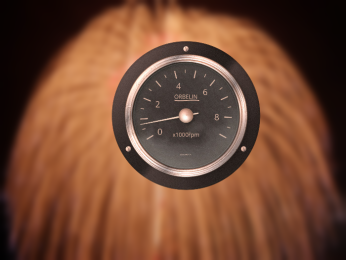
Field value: rpm 750
